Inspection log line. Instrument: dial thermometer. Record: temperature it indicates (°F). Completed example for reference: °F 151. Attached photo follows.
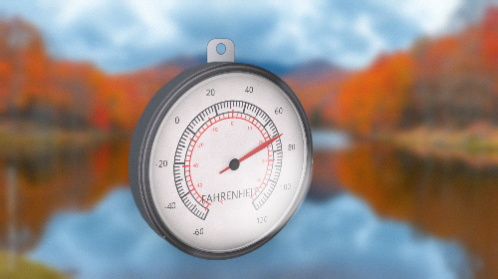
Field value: °F 70
